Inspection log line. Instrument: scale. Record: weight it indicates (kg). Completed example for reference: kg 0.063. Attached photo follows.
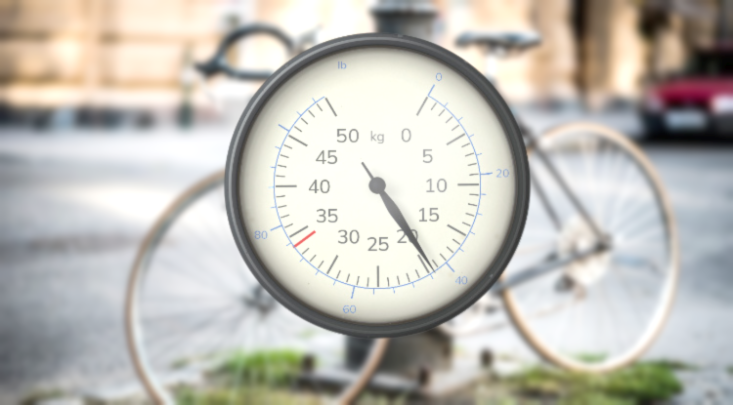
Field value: kg 19.5
